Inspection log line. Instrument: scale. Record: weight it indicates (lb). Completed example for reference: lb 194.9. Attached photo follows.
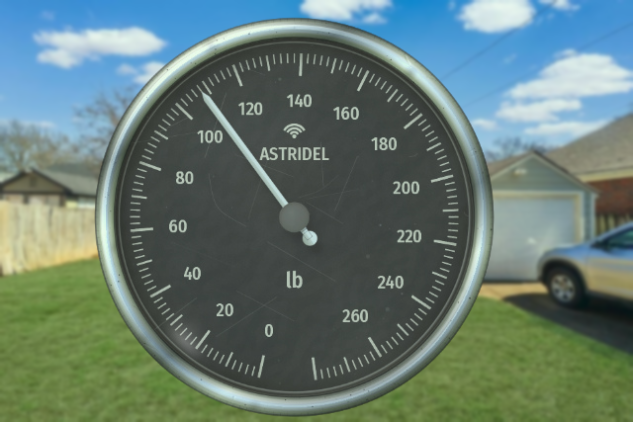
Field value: lb 108
